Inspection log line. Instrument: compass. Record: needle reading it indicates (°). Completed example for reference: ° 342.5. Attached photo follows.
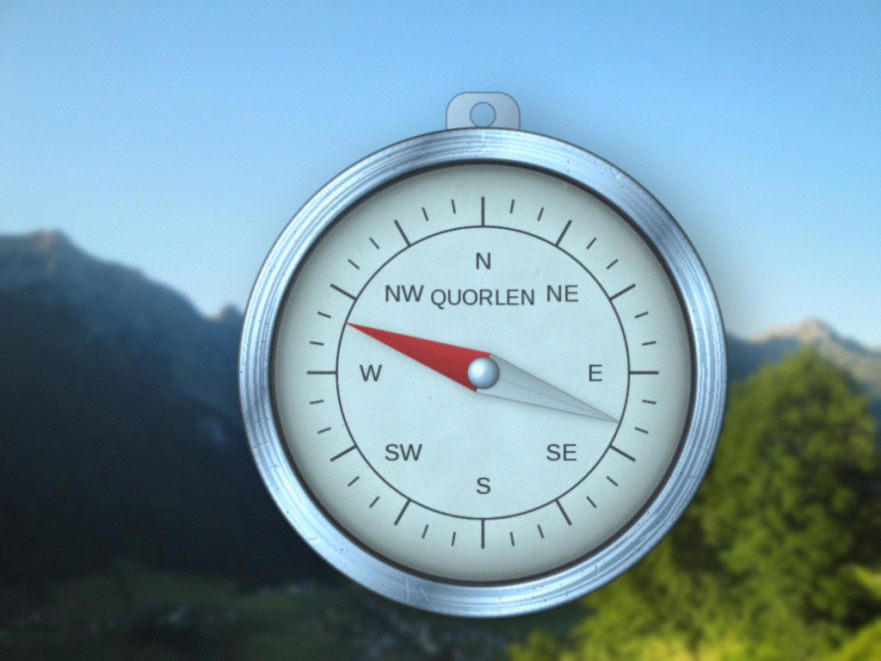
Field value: ° 290
